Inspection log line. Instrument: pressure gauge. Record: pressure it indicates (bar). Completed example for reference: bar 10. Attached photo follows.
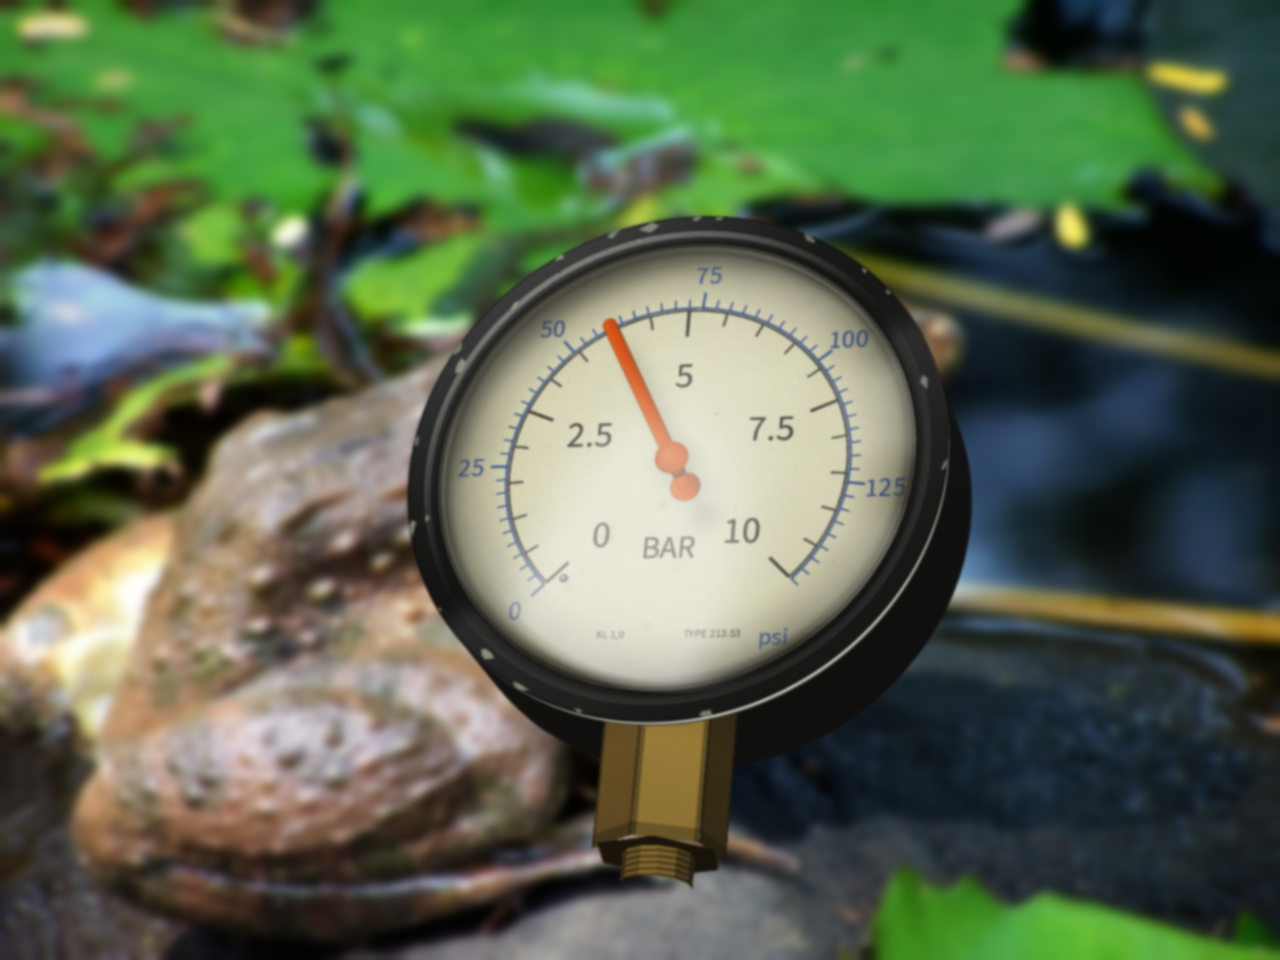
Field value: bar 4
